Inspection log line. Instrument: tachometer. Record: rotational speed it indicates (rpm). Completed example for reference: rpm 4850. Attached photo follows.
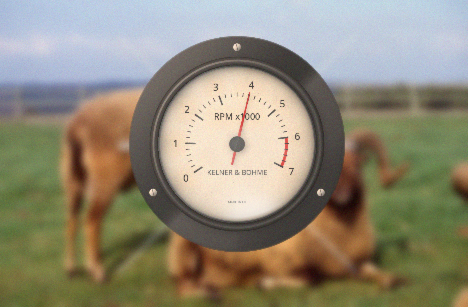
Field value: rpm 4000
